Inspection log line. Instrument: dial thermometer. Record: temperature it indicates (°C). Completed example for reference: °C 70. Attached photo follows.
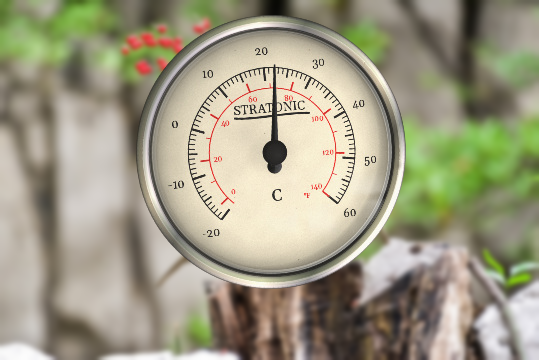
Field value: °C 22
